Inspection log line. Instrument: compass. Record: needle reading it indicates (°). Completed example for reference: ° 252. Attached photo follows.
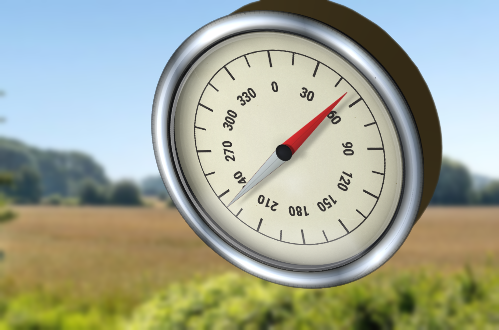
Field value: ° 52.5
